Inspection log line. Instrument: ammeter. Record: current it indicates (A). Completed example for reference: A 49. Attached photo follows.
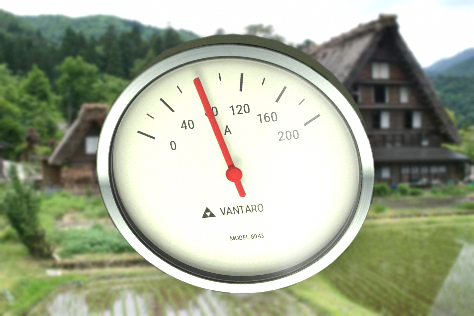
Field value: A 80
